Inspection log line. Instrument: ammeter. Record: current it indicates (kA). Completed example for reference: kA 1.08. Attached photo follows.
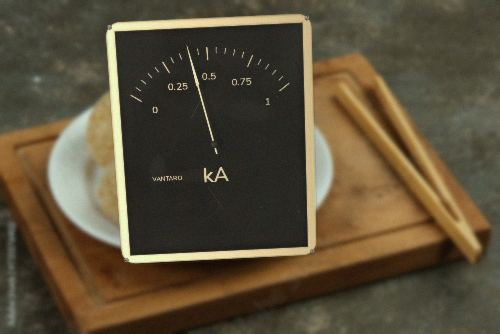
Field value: kA 0.4
